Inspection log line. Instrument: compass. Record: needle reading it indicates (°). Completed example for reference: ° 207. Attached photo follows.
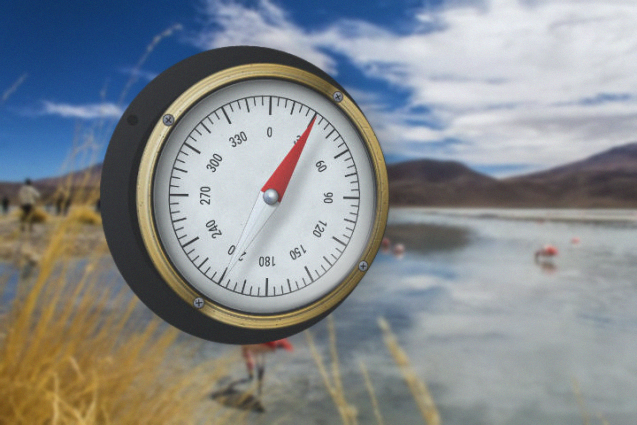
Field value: ° 30
